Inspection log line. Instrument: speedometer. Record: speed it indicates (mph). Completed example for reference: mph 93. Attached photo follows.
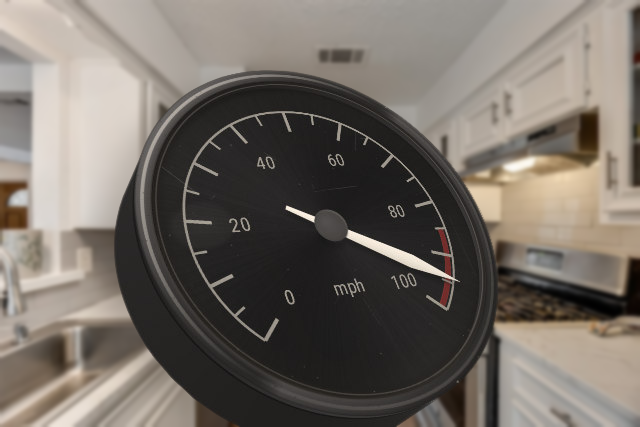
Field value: mph 95
